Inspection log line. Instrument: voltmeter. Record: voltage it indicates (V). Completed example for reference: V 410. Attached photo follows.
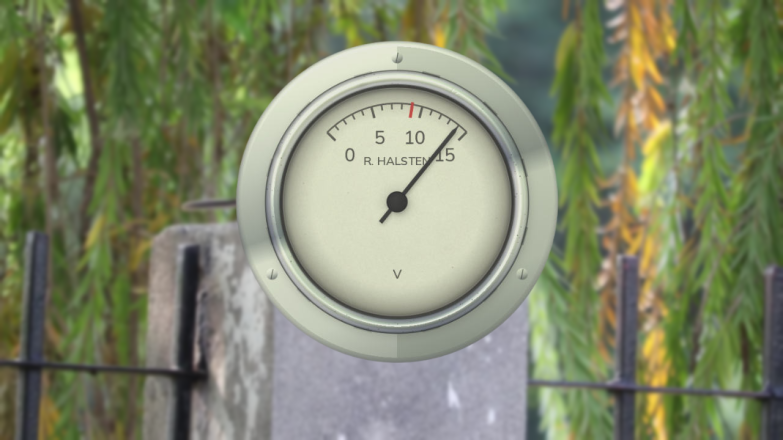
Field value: V 14
